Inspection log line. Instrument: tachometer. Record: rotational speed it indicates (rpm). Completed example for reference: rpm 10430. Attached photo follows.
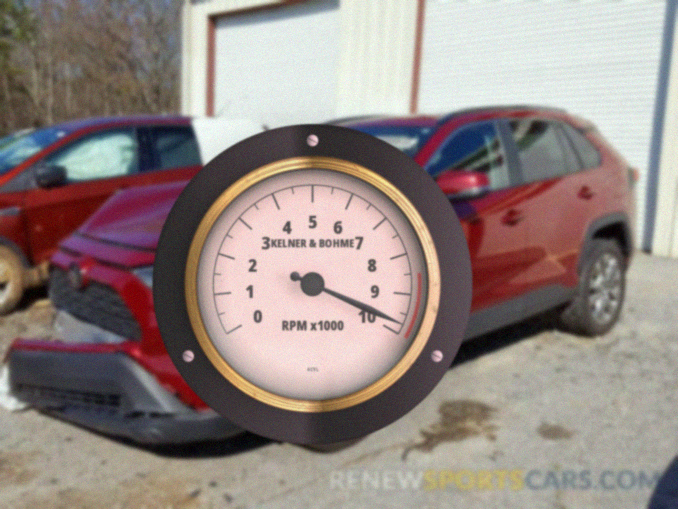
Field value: rpm 9750
